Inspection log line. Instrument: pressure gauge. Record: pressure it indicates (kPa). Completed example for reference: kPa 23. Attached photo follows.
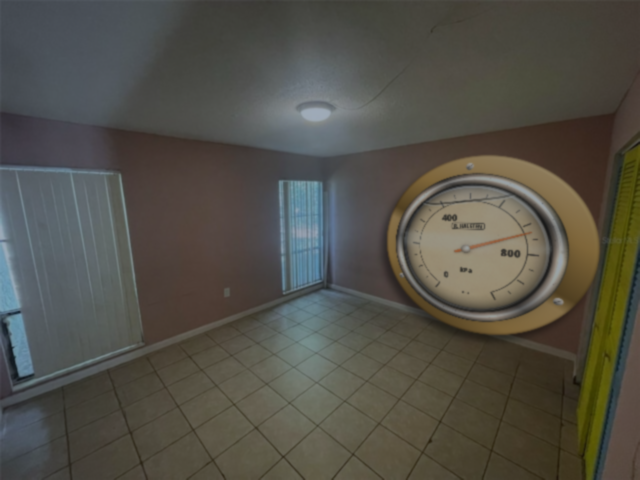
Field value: kPa 725
